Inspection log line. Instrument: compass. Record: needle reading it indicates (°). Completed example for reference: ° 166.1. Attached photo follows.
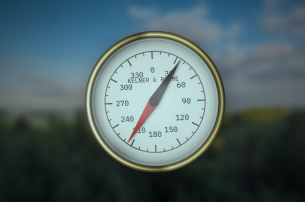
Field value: ° 215
